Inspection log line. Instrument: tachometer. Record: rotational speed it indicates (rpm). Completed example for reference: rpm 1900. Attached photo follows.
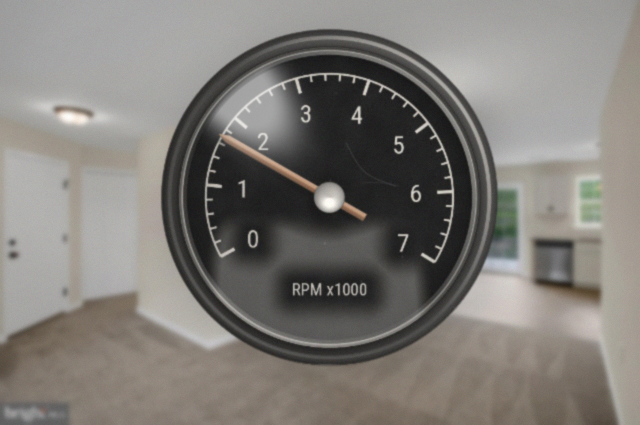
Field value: rpm 1700
